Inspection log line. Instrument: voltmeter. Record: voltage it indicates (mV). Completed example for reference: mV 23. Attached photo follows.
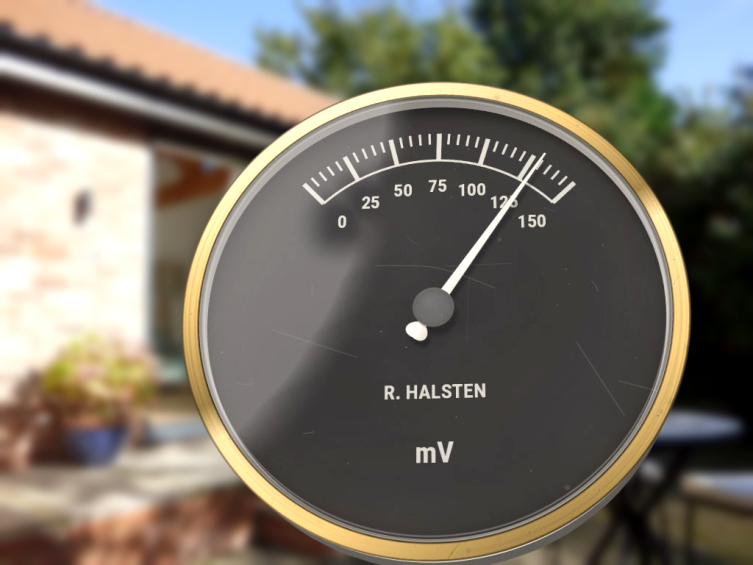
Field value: mV 130
